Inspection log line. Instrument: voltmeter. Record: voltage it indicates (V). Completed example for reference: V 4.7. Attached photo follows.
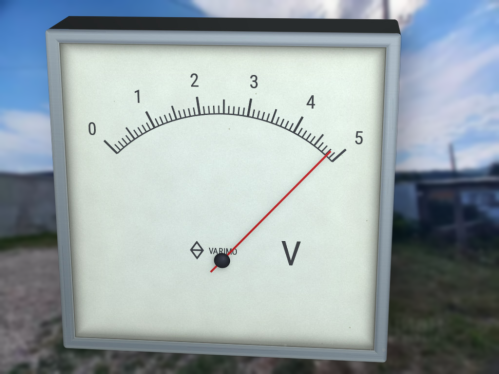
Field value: V 4.8
